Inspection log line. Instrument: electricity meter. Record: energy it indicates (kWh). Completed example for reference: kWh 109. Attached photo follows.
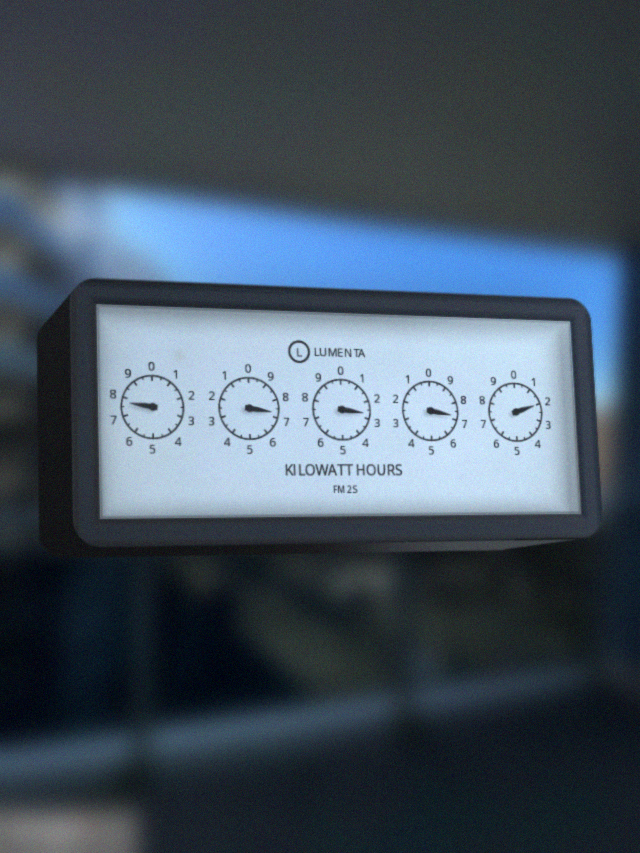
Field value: kWh 77272
